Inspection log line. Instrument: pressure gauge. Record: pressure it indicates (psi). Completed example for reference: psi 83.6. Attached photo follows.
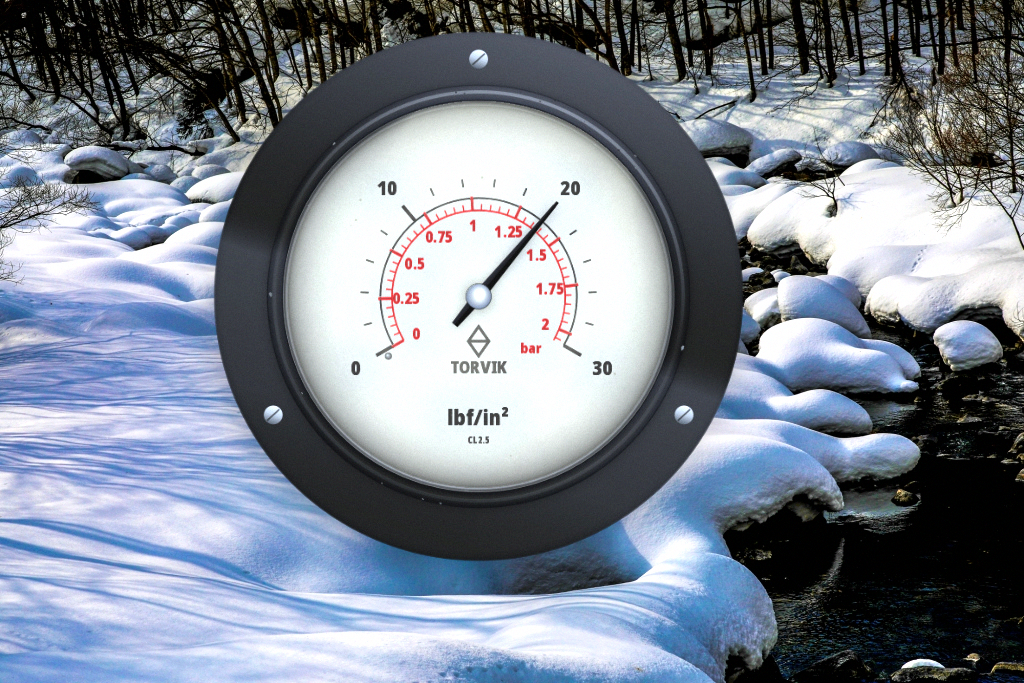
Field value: psi 20
